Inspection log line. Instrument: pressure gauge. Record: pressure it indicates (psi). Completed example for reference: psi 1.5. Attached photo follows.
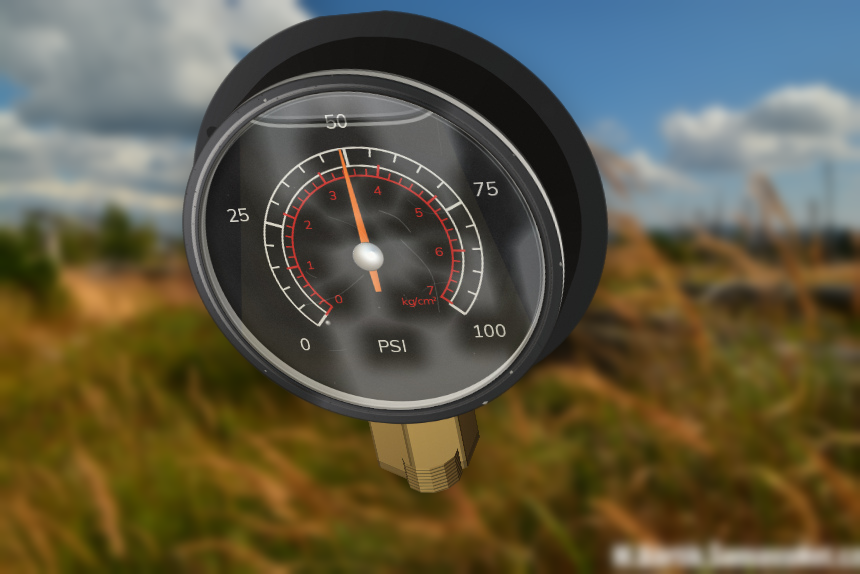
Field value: psi 50
